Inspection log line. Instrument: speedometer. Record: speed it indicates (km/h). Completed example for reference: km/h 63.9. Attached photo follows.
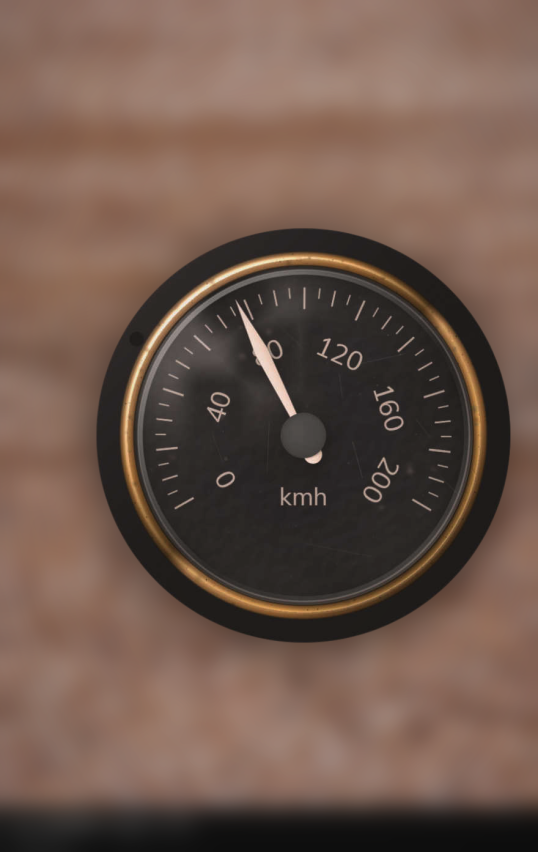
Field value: km/h 77.5
